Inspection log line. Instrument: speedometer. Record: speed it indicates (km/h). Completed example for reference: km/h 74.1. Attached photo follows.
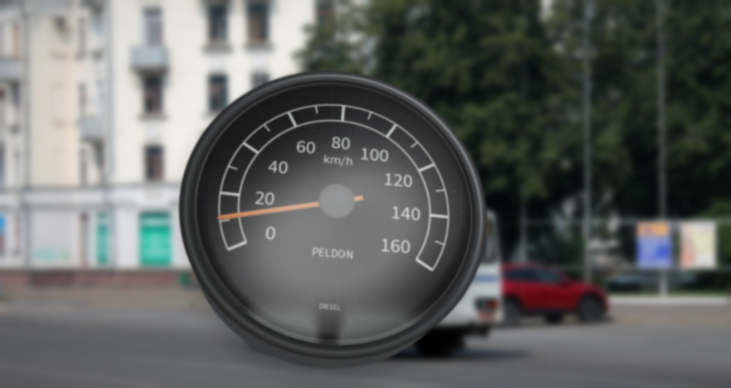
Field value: km/h 10
